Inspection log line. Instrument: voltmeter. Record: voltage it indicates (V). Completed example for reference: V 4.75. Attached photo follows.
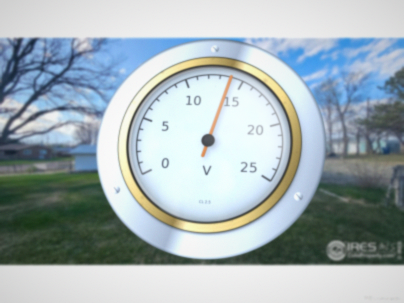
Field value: V 14
